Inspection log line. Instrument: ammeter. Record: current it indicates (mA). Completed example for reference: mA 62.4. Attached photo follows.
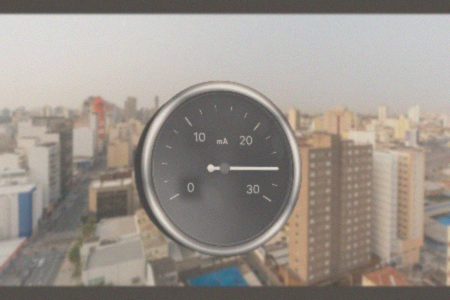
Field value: mA 26
